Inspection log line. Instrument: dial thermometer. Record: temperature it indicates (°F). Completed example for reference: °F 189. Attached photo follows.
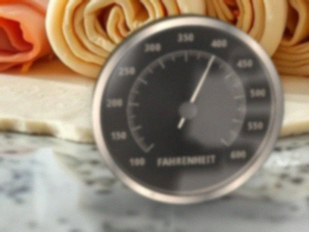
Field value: °F 400
